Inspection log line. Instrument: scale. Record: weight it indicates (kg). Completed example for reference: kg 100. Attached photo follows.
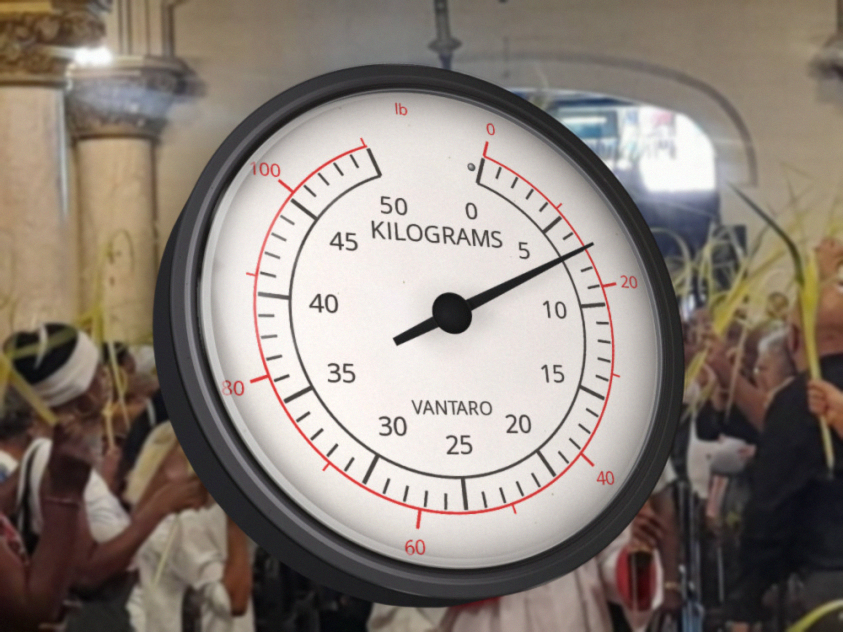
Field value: kg 7
